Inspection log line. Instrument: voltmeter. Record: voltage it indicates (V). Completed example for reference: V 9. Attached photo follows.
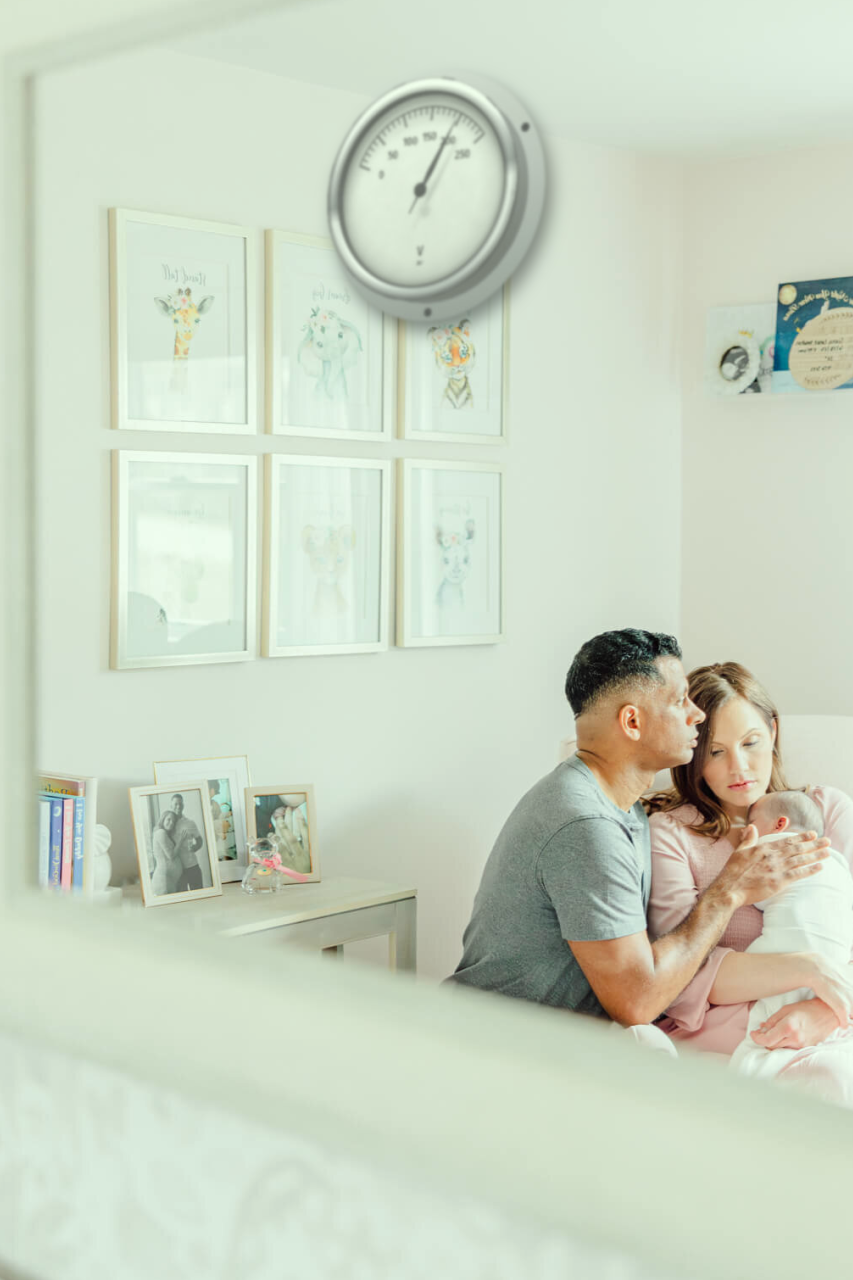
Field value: V 200
